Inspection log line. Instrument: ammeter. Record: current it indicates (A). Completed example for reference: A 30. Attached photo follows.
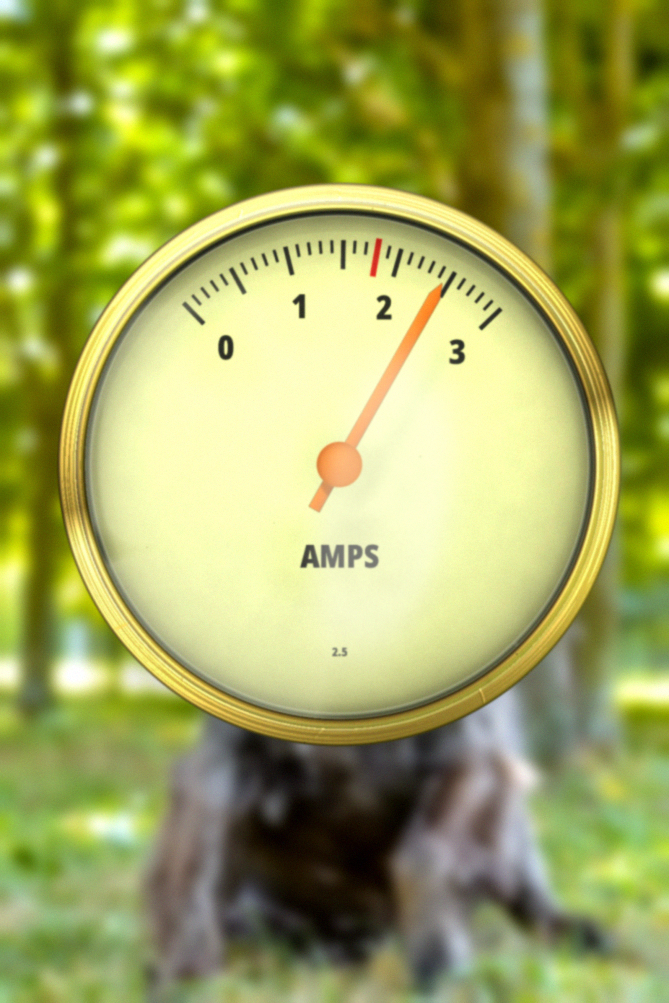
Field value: A 2.45
